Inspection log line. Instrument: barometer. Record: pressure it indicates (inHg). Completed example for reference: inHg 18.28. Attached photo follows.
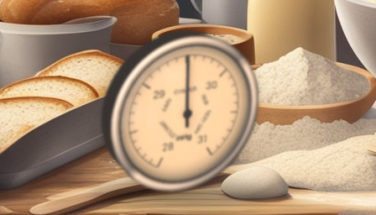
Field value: inHg 29.5
